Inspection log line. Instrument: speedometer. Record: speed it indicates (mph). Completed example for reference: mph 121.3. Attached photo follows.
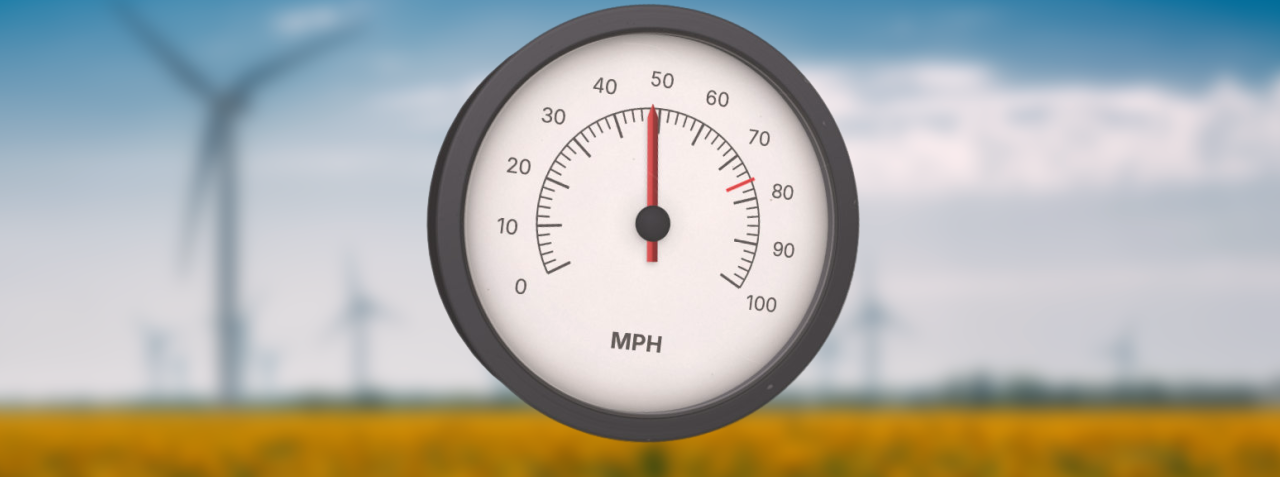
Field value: mph 48
